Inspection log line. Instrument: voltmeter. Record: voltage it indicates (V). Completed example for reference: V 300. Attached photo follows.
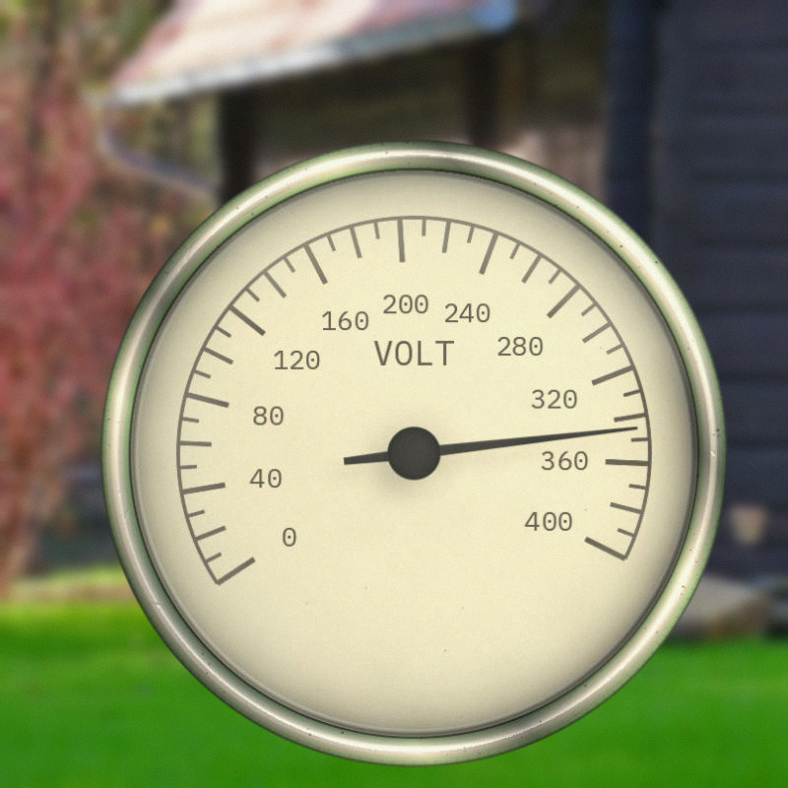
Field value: V 345
